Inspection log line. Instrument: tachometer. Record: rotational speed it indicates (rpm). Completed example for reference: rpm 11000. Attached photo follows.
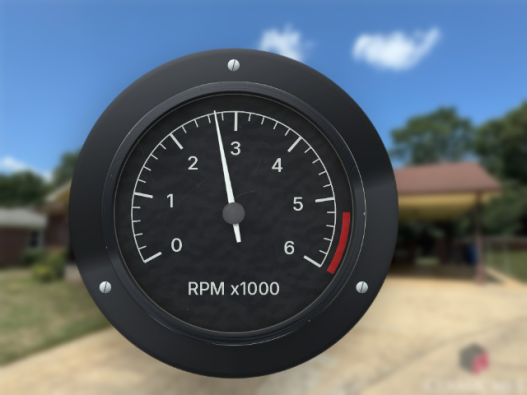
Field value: rpm 2700
